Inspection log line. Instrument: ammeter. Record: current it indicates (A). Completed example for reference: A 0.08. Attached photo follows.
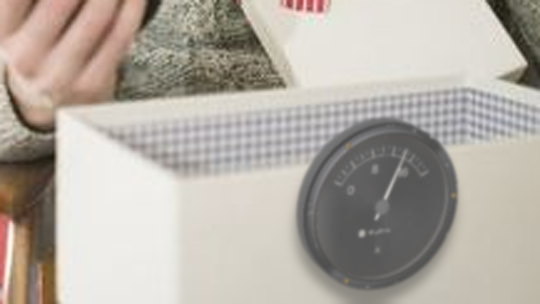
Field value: A 14
